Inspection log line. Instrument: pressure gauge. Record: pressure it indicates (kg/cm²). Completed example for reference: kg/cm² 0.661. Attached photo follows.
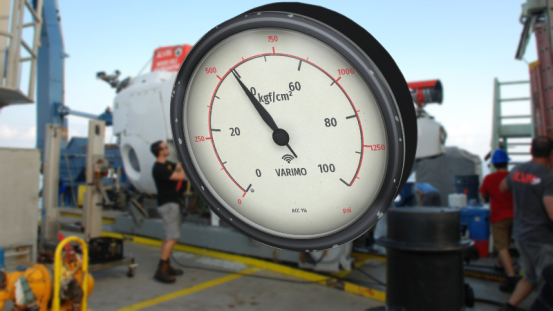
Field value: kg/cm² 40
